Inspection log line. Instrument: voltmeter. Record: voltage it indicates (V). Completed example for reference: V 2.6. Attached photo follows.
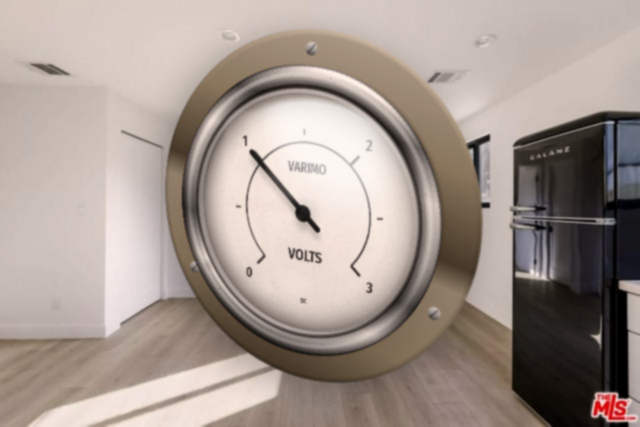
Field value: V 1
